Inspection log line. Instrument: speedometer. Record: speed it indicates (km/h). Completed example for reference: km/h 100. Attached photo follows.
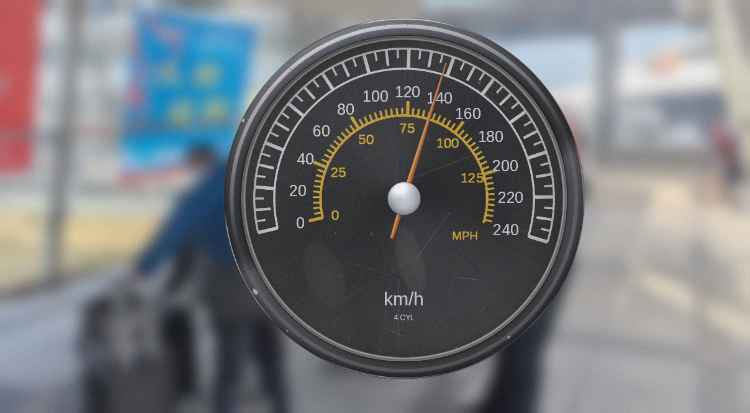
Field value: km/h 137.5
